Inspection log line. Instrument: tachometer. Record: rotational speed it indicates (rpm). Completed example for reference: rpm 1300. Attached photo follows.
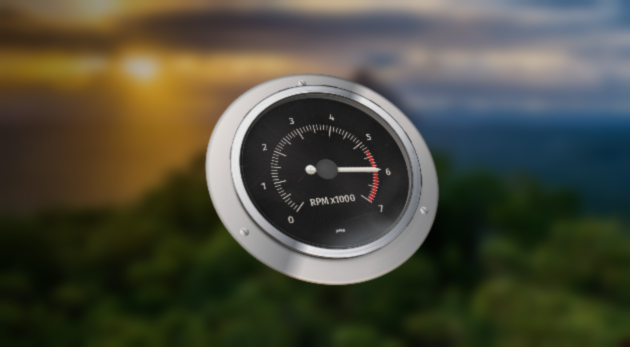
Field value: rpm 6000
